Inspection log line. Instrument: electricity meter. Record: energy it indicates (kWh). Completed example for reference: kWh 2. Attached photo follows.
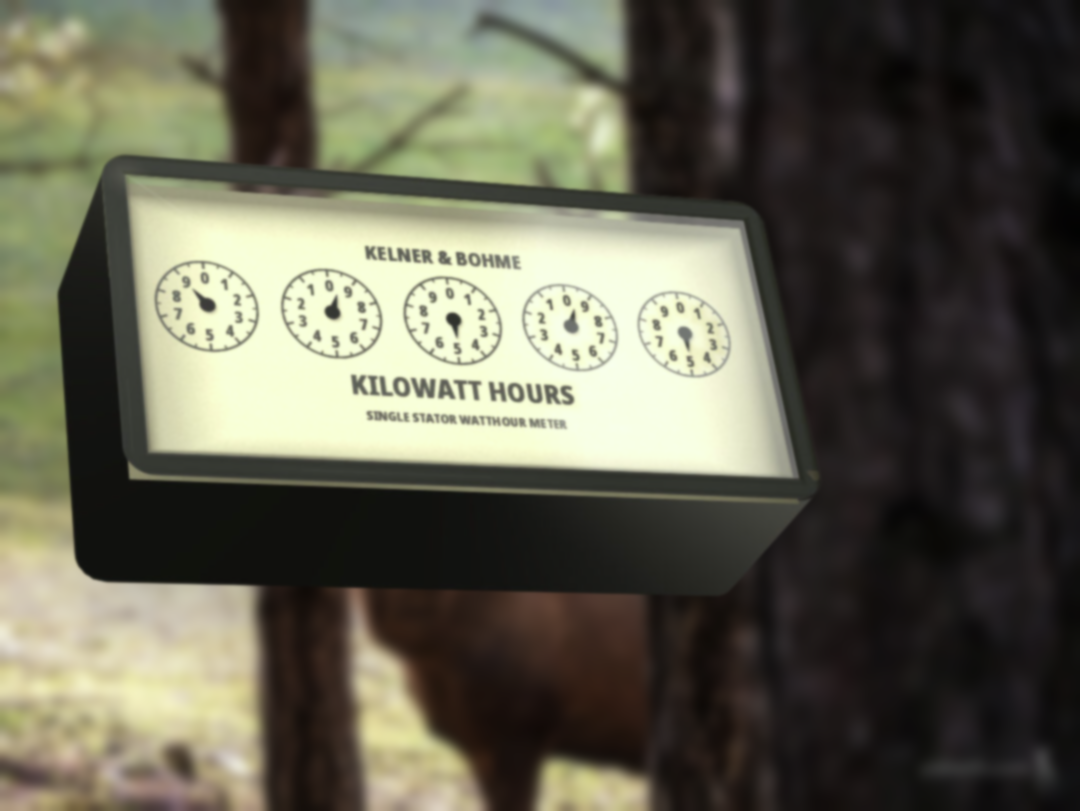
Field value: kWh 89495
